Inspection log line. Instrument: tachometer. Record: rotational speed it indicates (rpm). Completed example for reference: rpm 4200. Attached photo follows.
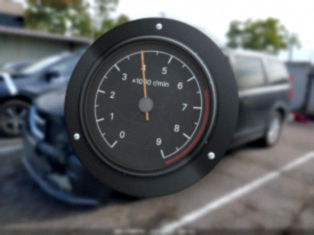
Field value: rpm 4000
